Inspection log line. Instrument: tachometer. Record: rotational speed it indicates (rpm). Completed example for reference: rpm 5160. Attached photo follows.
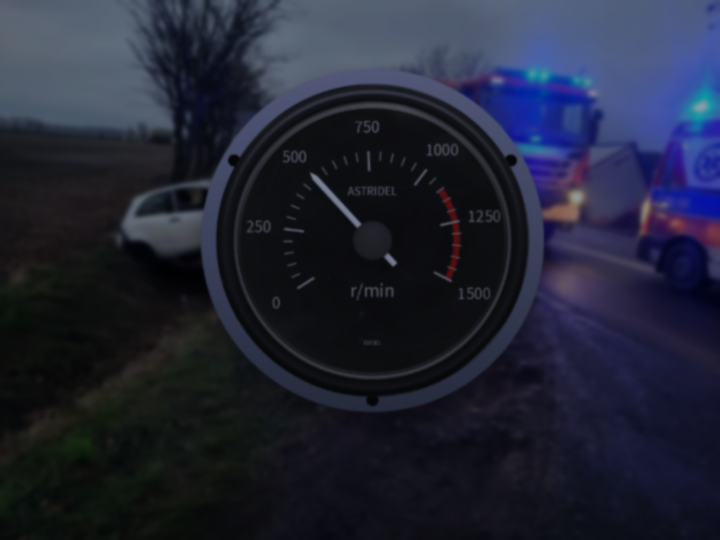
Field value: rpm 500
